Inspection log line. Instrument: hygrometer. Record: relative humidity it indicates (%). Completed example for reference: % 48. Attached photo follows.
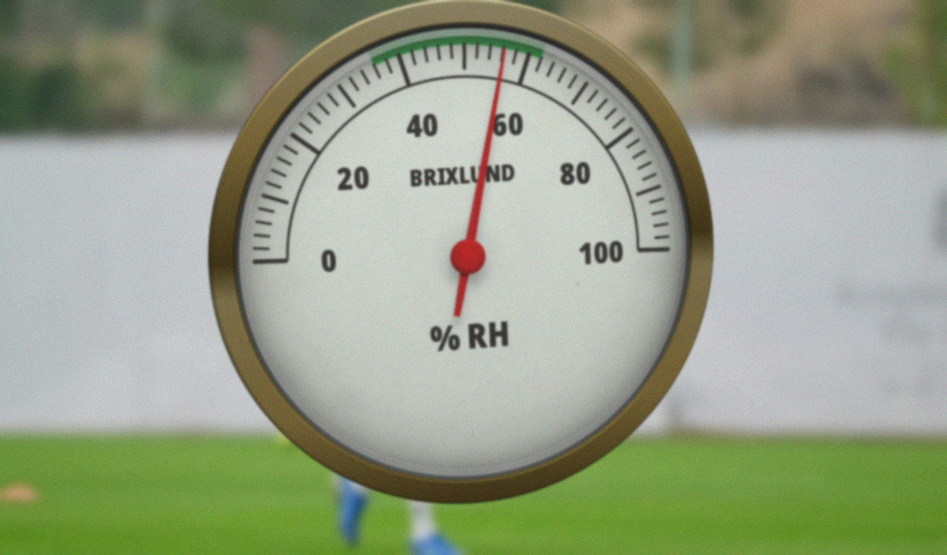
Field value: % 56
